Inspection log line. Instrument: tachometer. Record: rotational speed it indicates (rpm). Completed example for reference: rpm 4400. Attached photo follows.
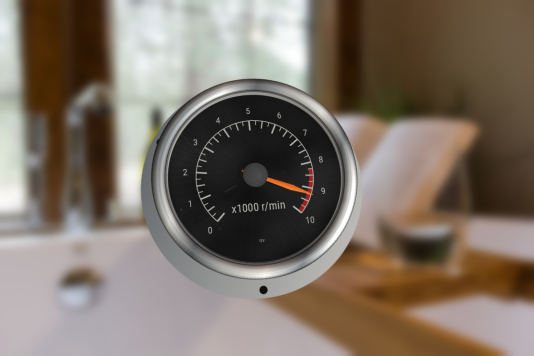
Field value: rpm 9250
